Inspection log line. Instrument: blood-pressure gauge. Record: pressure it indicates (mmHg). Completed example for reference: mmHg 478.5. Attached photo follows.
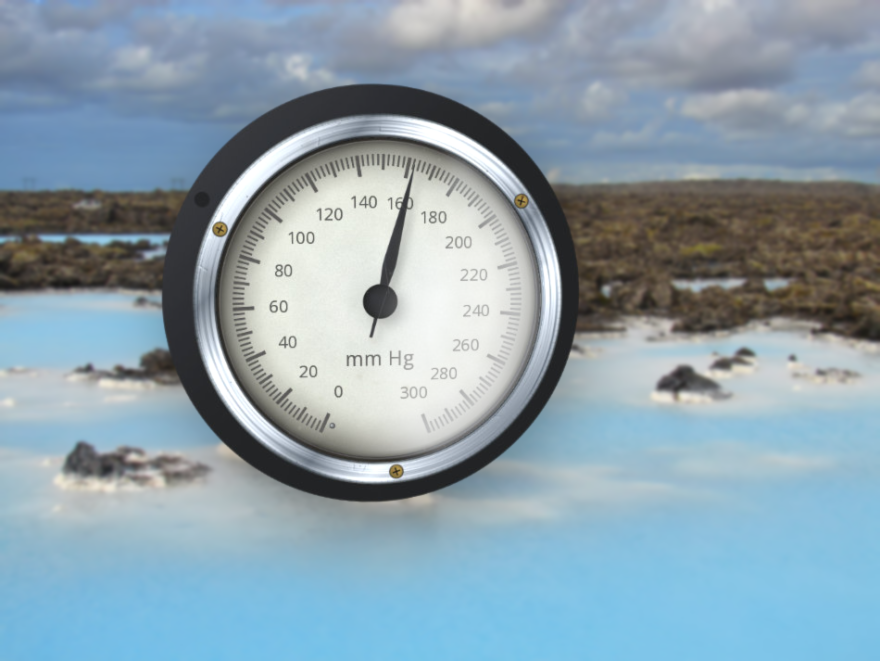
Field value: mmHg 162
